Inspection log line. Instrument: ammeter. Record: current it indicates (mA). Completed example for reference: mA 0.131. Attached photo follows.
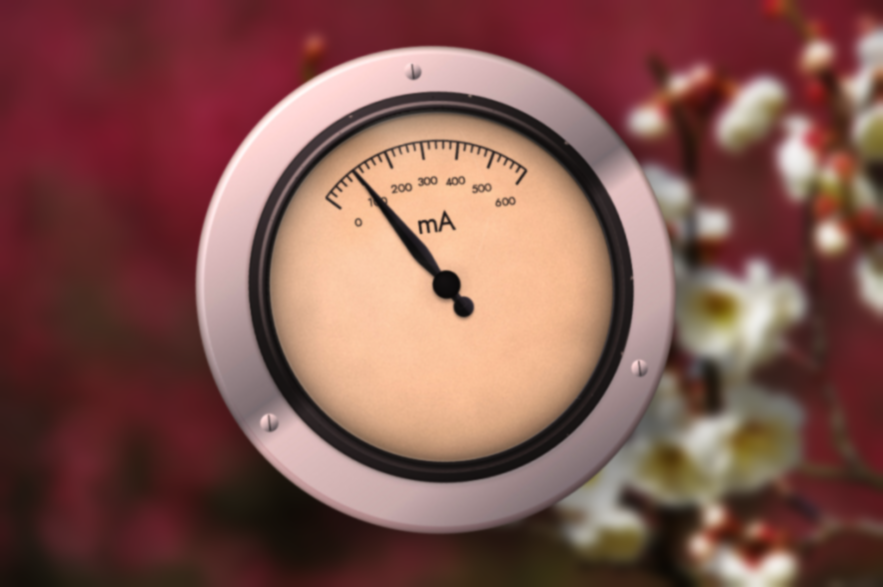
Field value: mA 100
